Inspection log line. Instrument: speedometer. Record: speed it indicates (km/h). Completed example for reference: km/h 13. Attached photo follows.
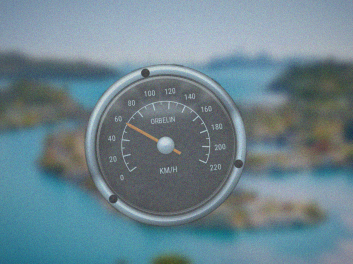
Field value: km/h 60
